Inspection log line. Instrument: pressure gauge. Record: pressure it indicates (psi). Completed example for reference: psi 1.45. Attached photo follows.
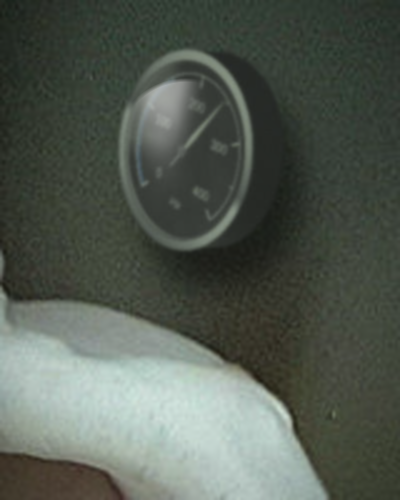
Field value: psi 250
